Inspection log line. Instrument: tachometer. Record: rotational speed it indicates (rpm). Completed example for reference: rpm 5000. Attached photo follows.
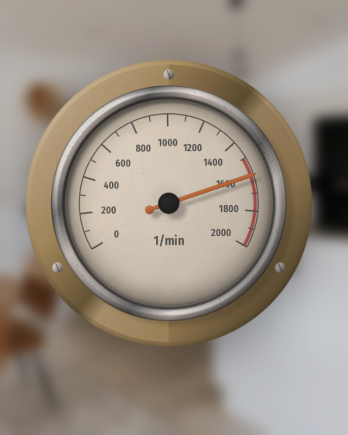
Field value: rpm 1600
